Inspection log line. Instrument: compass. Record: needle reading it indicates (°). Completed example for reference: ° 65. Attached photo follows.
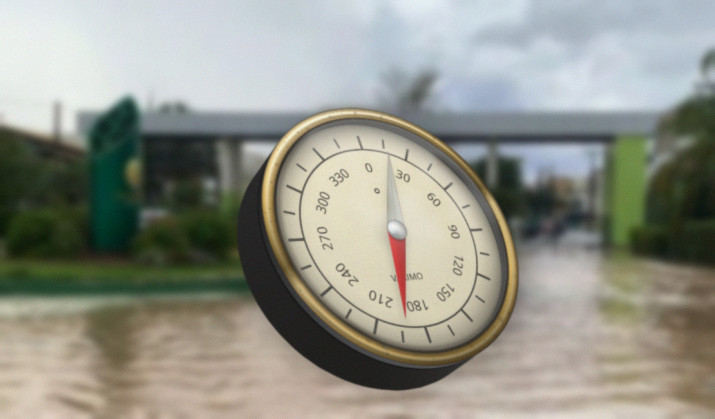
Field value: ° 195
